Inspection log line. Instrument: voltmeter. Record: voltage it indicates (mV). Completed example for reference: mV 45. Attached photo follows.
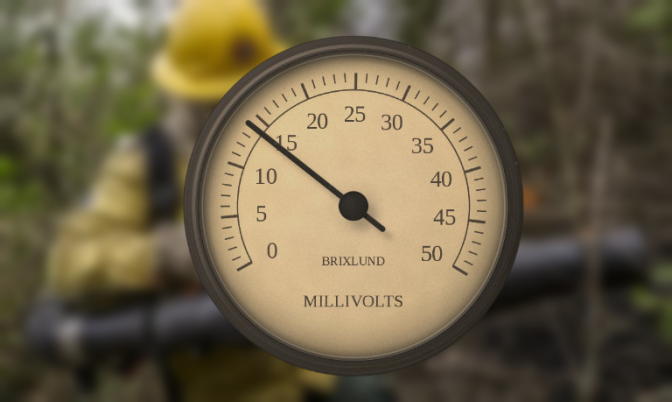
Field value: mV 14
